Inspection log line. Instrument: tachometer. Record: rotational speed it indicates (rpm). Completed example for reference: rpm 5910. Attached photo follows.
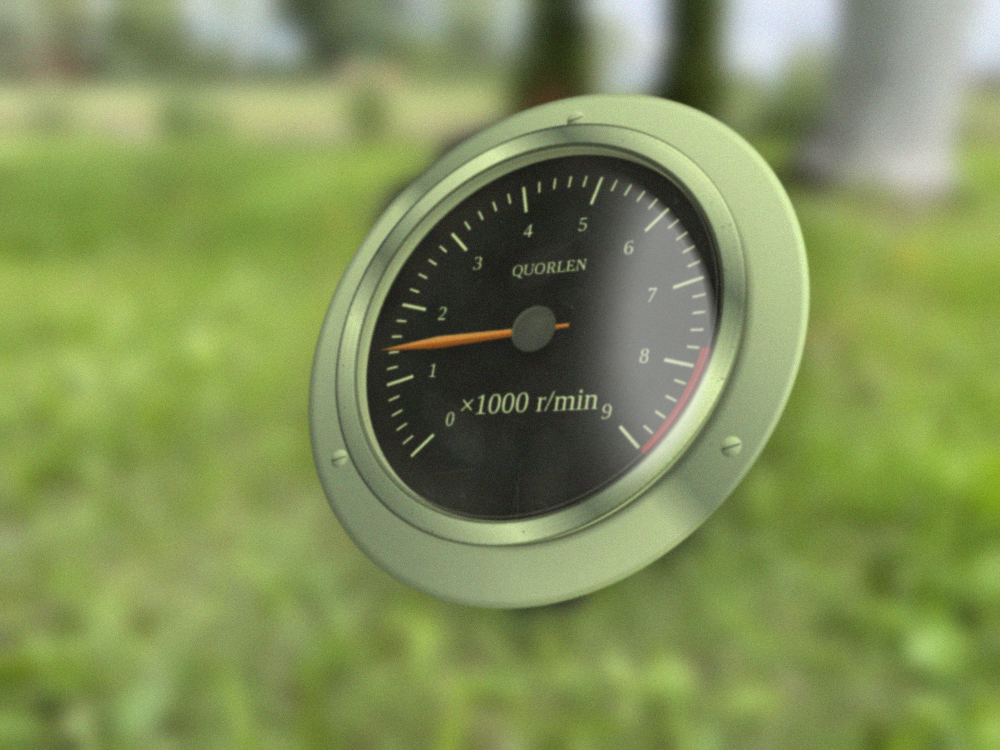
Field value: rpm 1400
